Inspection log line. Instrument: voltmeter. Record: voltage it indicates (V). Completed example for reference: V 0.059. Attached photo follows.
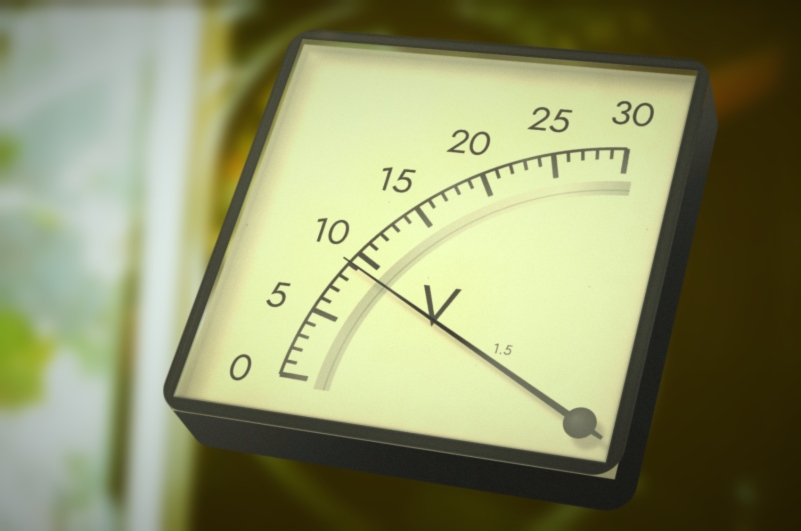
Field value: V 9
